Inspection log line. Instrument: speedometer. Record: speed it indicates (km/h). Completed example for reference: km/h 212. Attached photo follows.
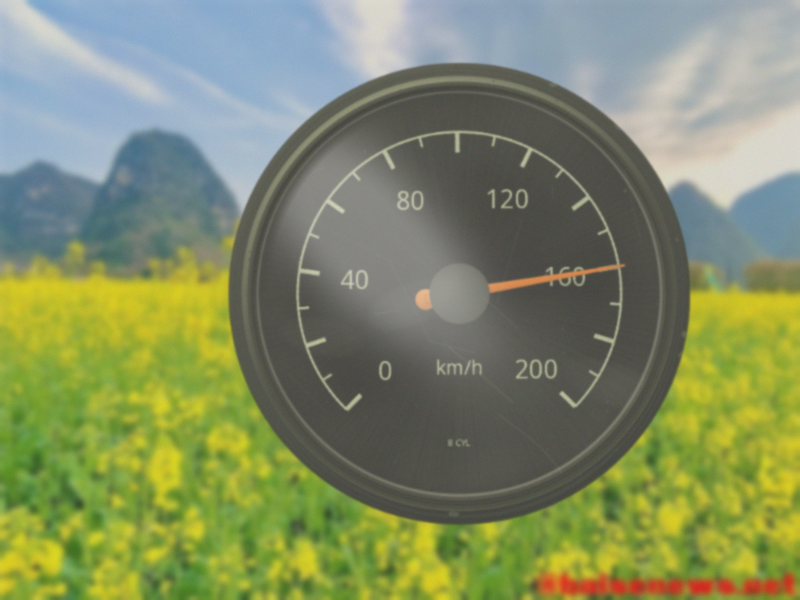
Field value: km/h 160
